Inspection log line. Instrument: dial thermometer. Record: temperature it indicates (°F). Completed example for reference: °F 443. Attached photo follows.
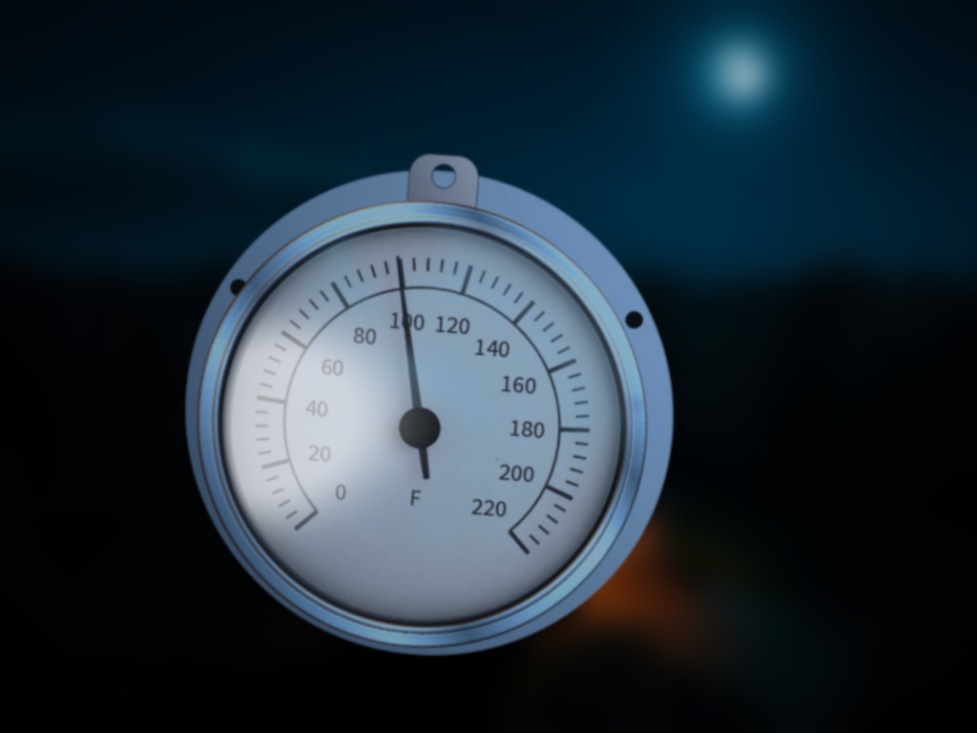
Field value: °F 100
